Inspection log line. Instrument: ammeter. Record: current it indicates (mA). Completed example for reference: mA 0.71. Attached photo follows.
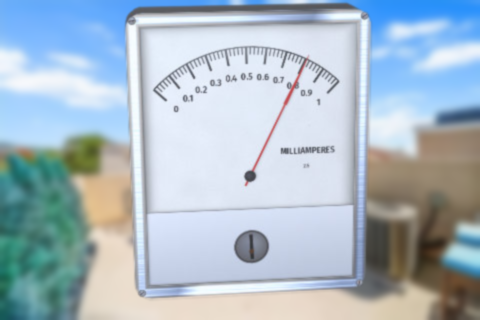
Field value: mA 0.8
